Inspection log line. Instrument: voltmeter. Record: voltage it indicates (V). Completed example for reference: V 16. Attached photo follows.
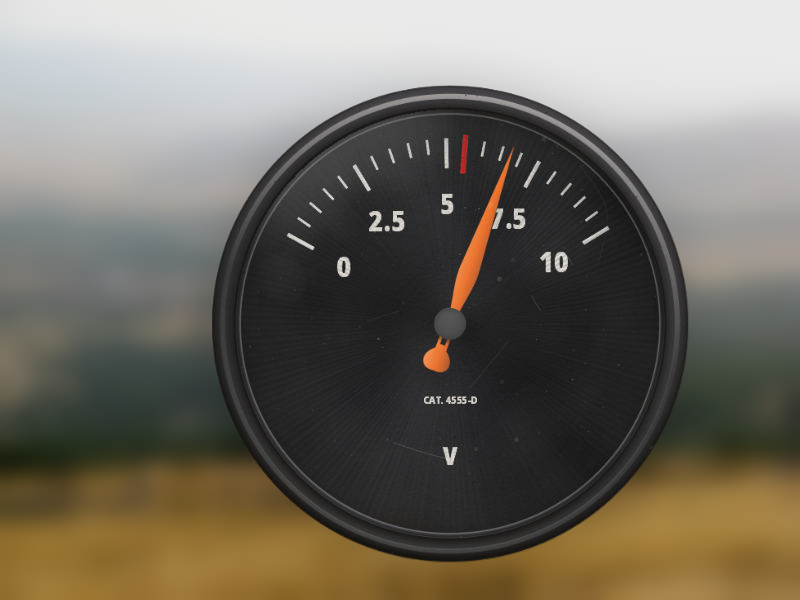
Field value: V 6.75
